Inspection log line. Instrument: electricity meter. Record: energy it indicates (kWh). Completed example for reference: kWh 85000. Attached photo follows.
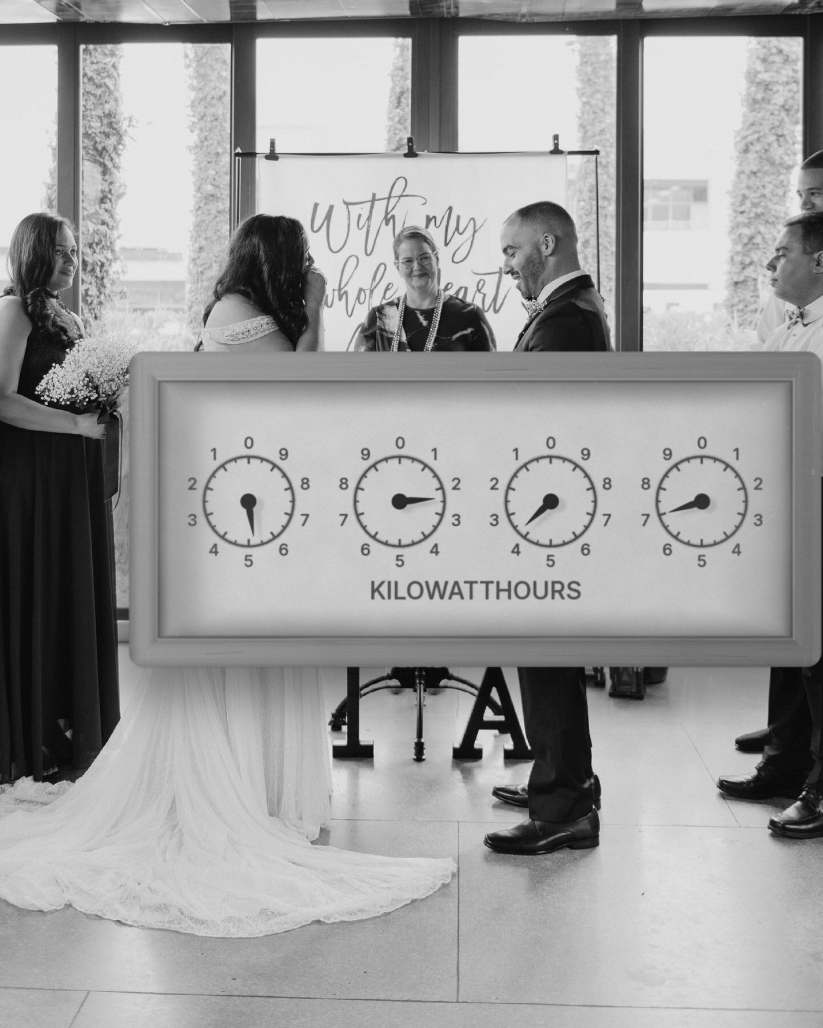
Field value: kWh 5237
